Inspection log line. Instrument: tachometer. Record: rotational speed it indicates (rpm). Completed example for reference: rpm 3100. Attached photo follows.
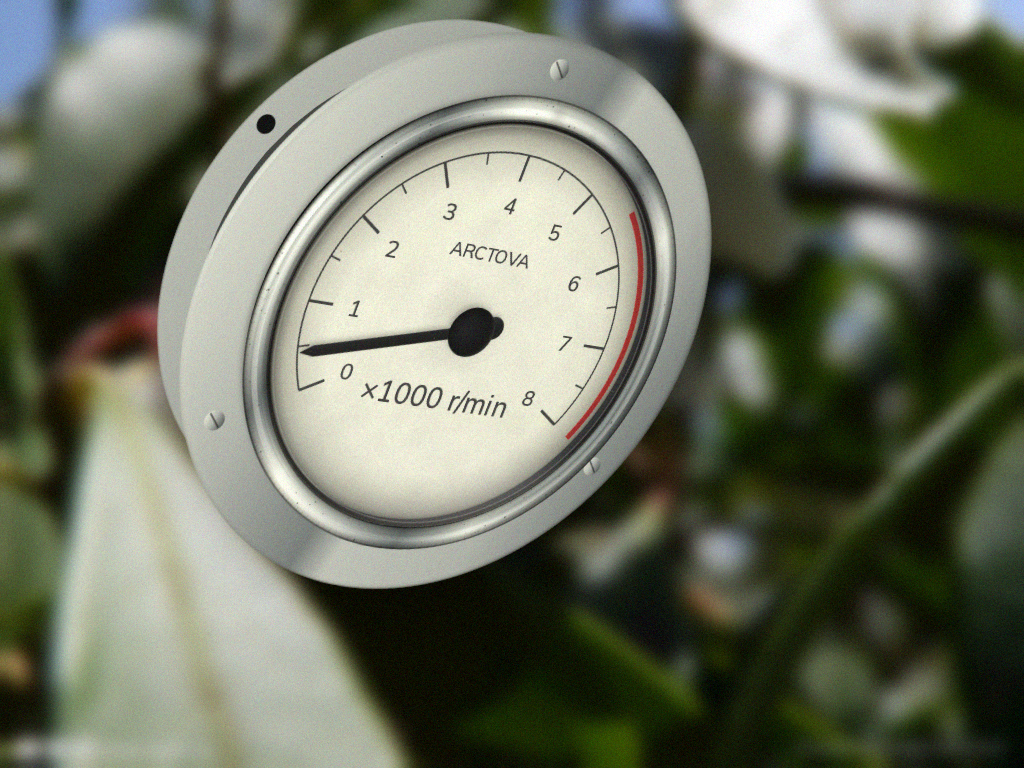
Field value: rpm 500
